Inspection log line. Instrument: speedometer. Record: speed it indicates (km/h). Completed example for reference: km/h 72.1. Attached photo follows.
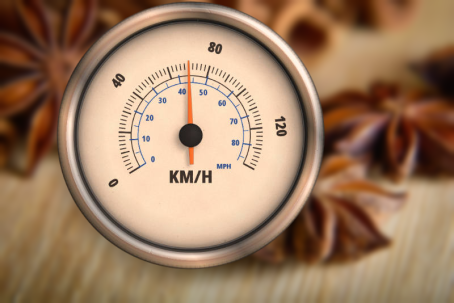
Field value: km/h 70
